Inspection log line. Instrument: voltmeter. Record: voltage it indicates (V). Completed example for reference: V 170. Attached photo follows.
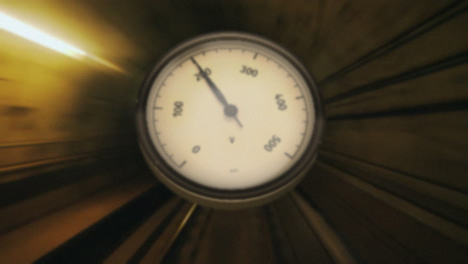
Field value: V 200
